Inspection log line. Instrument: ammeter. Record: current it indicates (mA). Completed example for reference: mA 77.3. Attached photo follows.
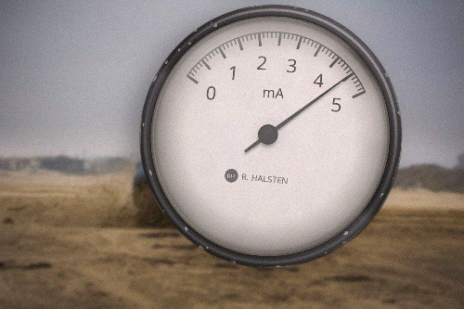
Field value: mA 4.5
